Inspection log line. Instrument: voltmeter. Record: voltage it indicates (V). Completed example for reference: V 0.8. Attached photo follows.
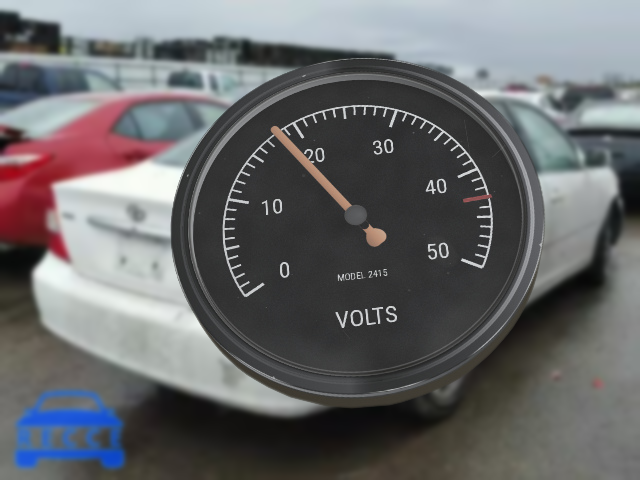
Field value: V 18
